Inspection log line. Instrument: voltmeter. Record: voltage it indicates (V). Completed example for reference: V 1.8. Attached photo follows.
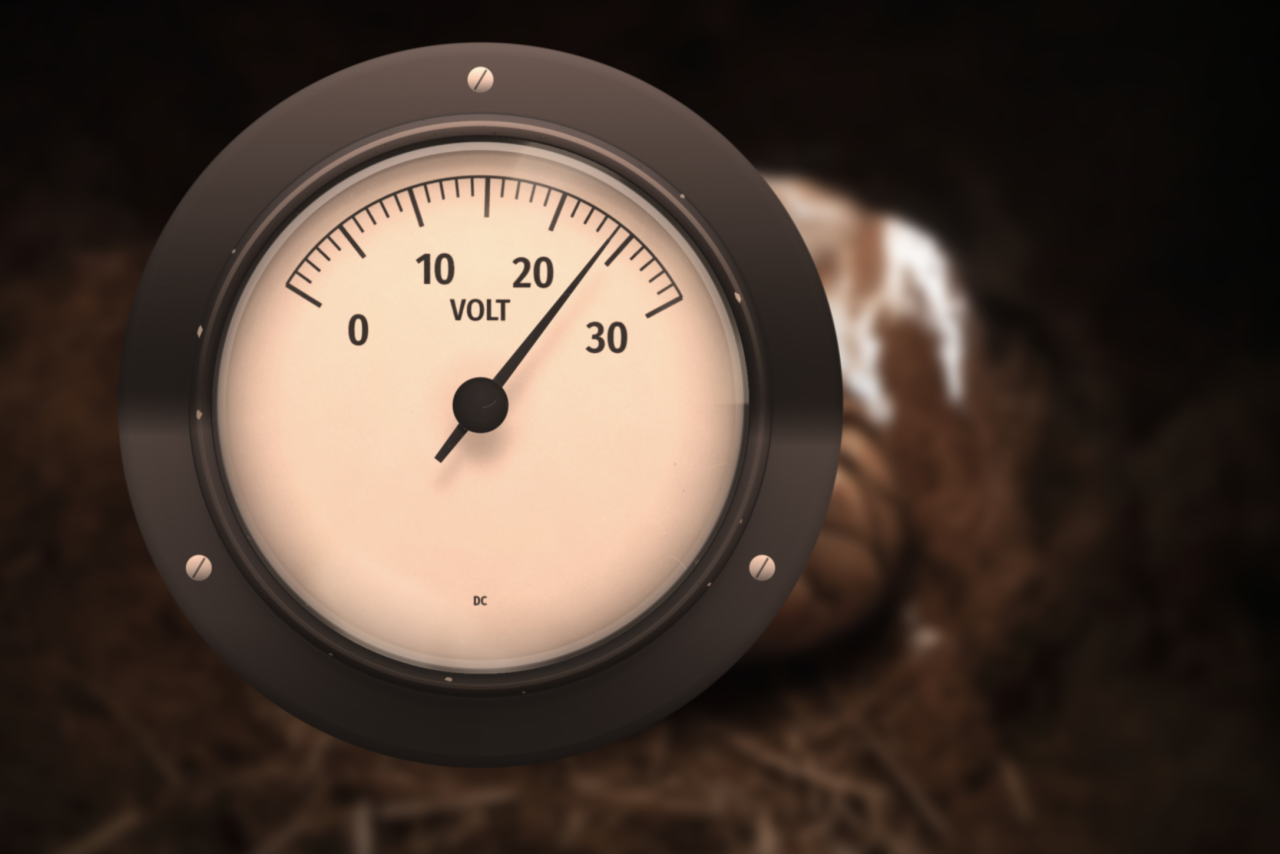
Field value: V 24
